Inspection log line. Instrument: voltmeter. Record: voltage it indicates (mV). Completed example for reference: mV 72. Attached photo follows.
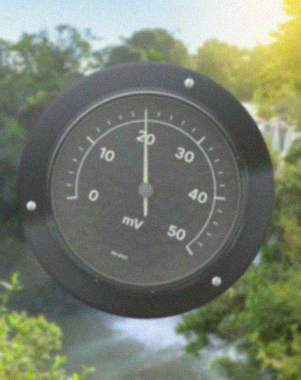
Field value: mV 20
